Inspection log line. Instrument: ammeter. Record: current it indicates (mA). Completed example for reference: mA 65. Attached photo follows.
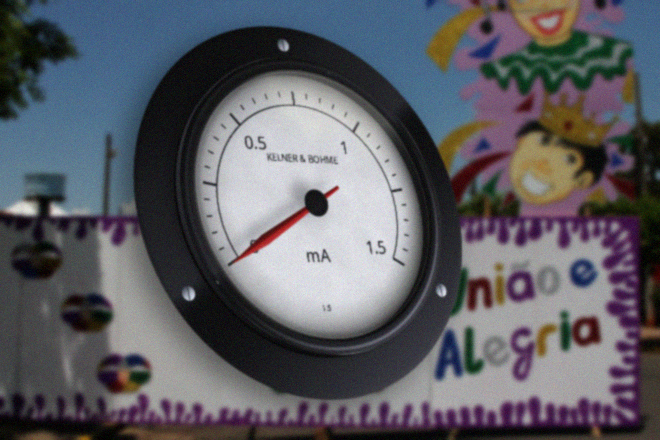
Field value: mA 0
